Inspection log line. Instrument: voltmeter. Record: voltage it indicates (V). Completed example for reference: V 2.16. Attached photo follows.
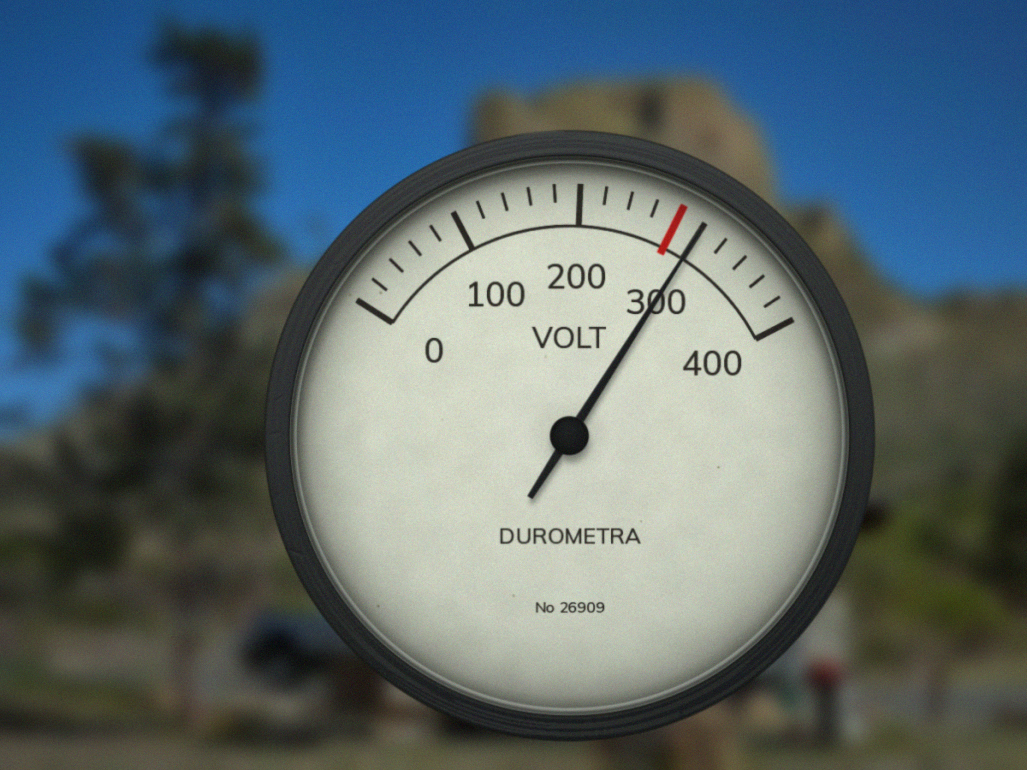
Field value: V 300
